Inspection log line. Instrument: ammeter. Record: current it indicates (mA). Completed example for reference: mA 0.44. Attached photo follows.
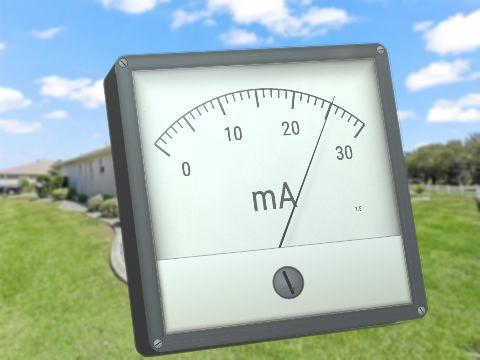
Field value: mA 25
